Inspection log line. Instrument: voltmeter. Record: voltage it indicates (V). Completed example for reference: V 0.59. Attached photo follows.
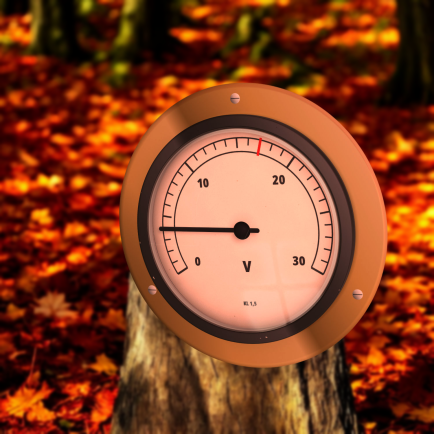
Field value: V 4
